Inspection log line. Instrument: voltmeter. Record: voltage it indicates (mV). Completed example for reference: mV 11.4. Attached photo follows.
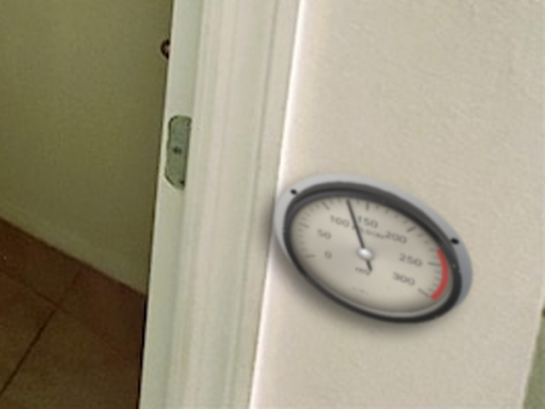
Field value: mV 130
